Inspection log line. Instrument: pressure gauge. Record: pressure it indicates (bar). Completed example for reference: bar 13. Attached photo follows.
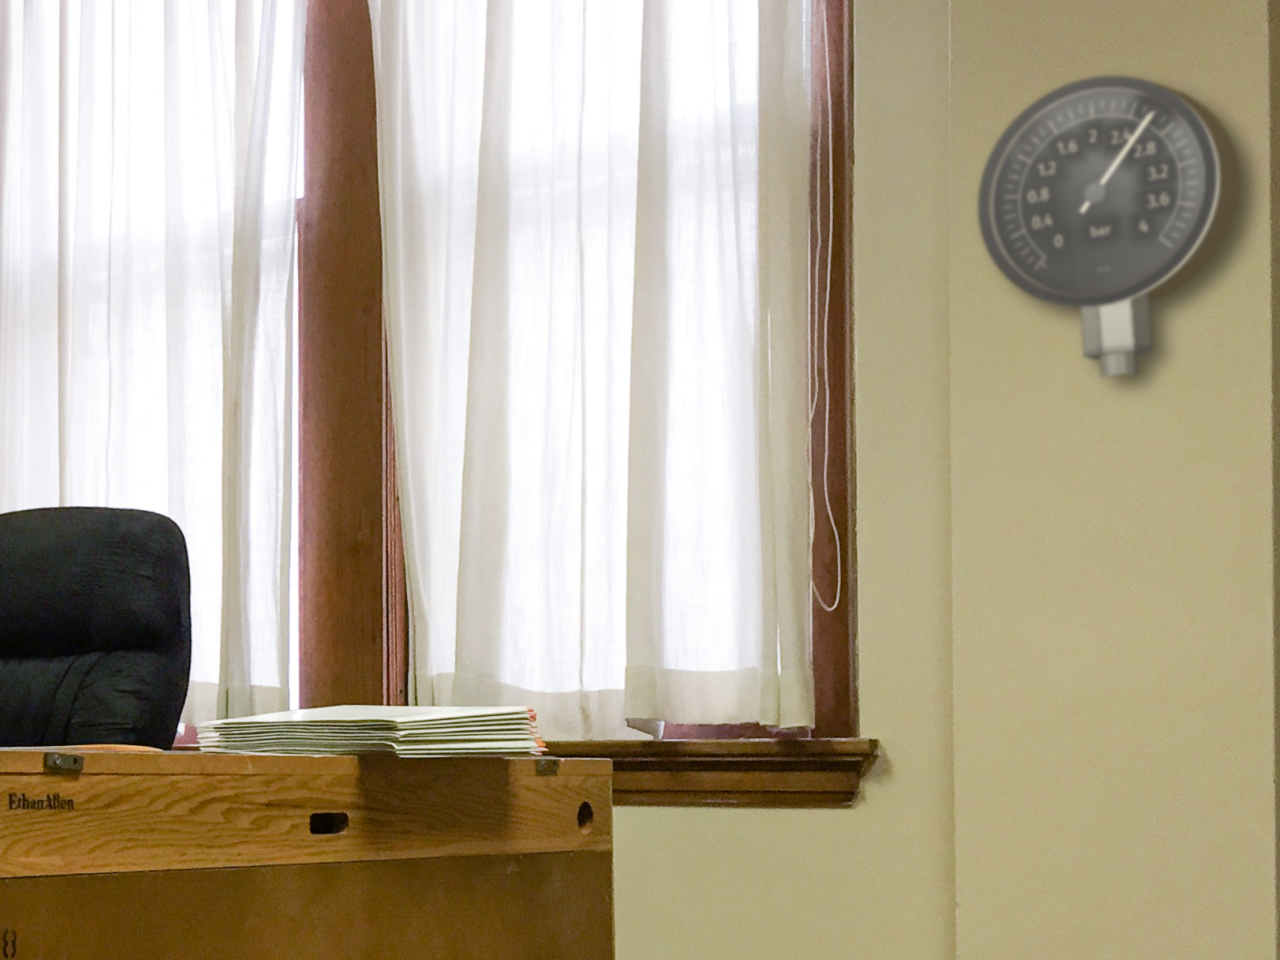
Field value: bar 2.6
